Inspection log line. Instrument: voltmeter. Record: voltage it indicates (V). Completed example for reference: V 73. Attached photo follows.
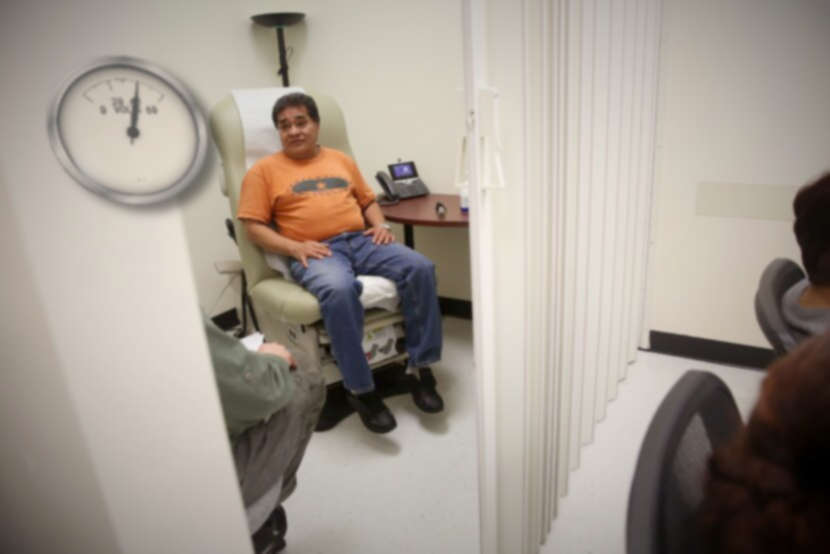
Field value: V 40
